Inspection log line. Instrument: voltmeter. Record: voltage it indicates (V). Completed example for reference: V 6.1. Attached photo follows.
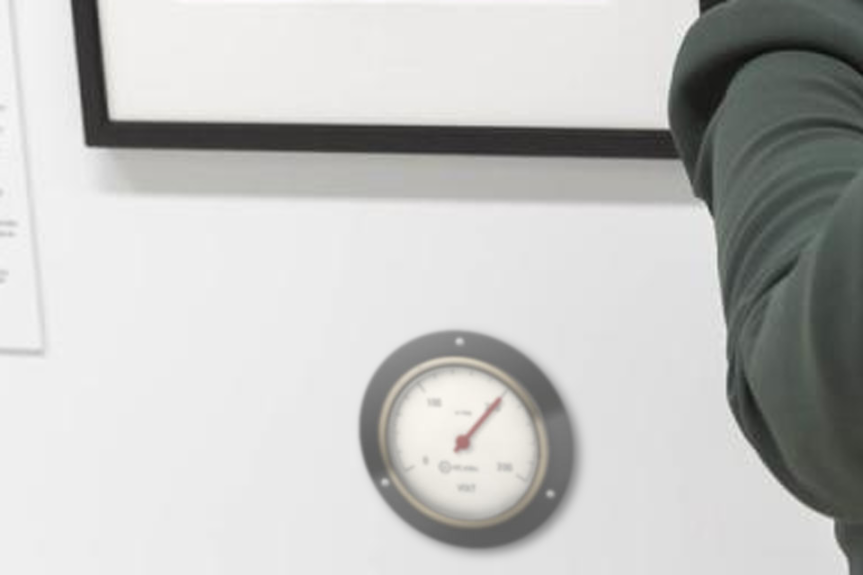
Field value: V 200
